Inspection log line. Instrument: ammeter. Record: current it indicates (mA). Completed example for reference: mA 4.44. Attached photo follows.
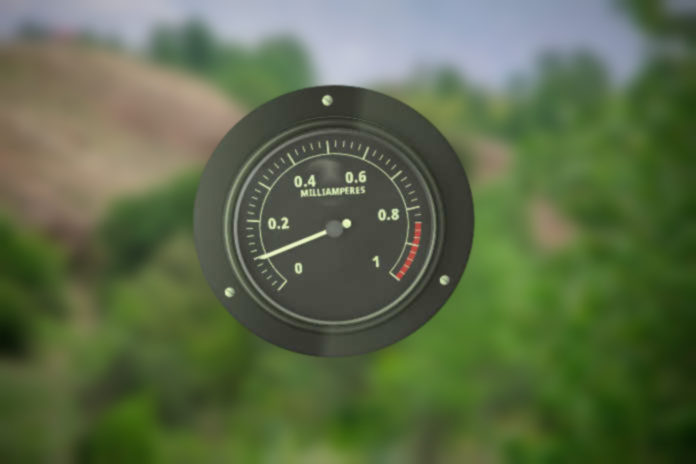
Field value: mA 0.1
